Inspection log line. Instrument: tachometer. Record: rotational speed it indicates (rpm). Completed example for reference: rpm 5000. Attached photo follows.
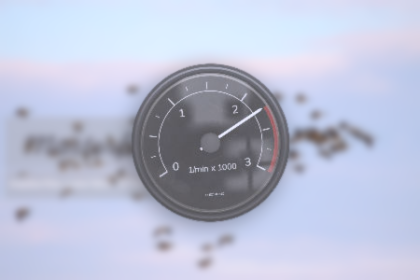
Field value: rpm 2250
